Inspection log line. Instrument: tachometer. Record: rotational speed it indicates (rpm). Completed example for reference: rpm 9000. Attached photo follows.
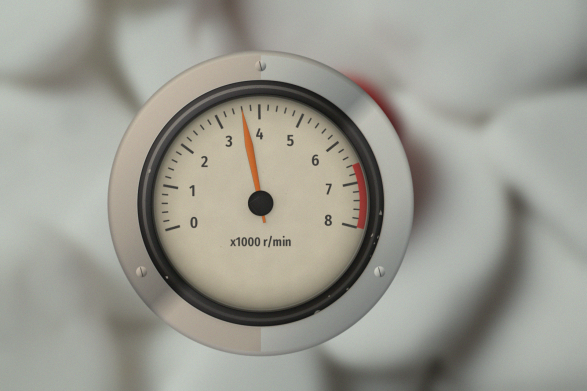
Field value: rpm 3600
